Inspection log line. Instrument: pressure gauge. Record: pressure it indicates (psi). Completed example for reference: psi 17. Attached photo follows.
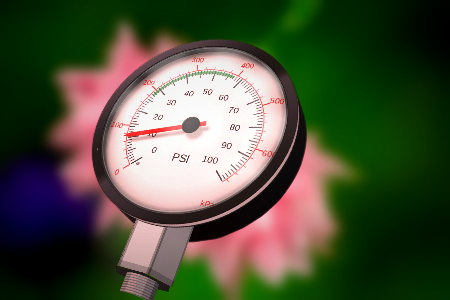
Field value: psi 10
